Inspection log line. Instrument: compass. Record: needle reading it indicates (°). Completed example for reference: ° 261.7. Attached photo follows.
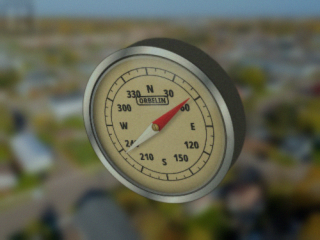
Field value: ° 55
